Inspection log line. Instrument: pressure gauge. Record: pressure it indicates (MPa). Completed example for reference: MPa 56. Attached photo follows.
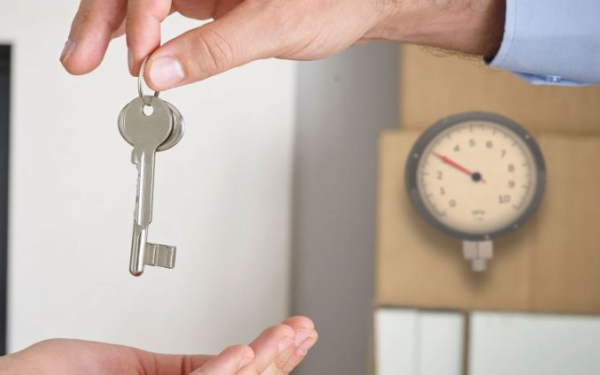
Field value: MPa 3
